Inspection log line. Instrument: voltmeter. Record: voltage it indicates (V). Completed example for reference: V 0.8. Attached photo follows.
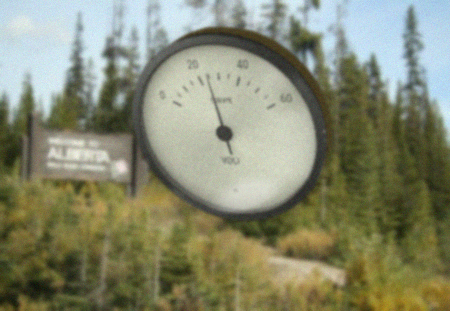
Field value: V 25
